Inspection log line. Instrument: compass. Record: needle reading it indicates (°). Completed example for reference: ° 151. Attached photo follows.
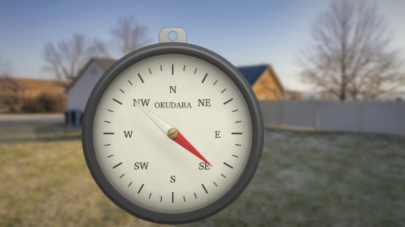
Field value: ° 130
